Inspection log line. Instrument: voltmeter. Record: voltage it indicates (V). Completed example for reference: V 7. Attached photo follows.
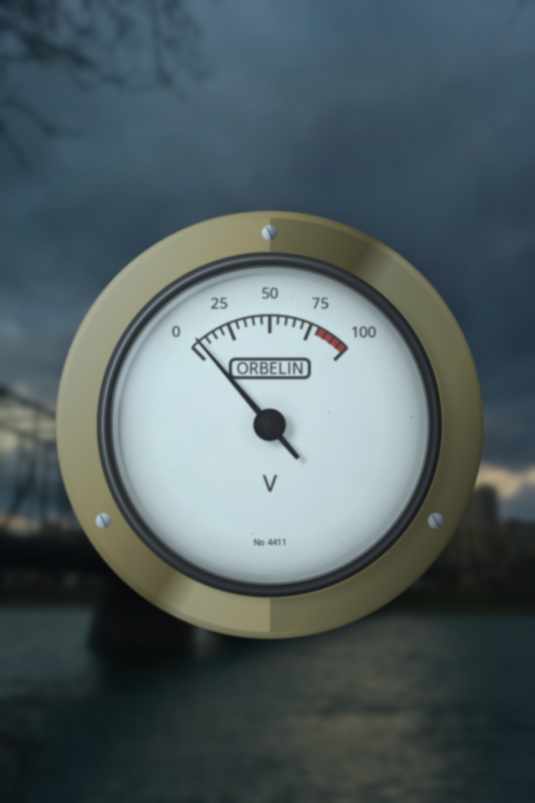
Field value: V 5
